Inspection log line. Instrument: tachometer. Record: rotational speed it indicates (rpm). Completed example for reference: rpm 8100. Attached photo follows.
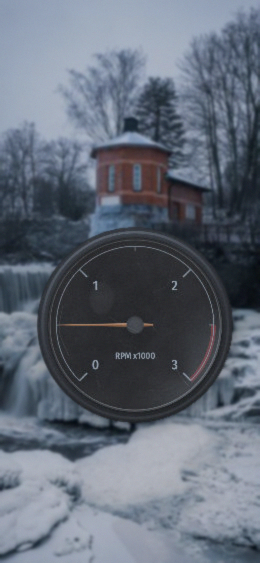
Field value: rpm 500
